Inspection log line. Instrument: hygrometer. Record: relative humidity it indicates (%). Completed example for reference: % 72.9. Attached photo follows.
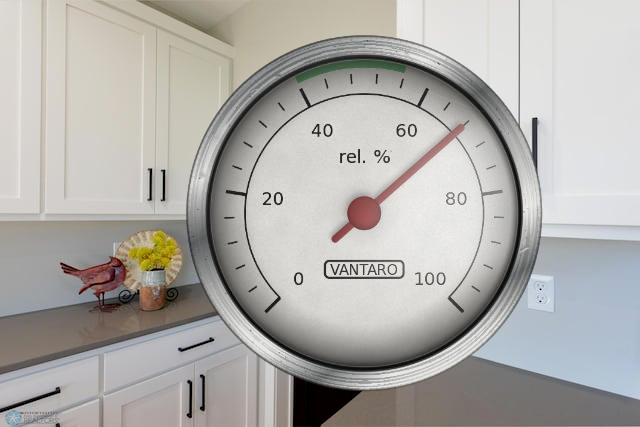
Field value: % 68
